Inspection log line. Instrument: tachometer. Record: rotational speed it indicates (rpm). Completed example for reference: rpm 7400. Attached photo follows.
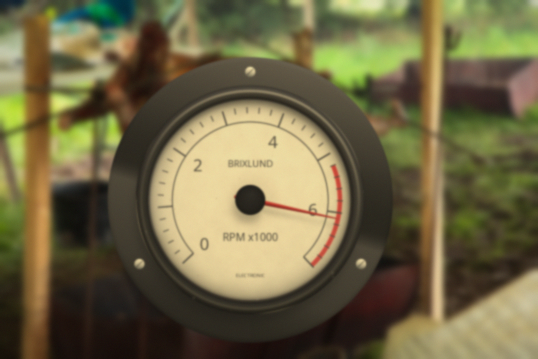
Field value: rpm 6100
